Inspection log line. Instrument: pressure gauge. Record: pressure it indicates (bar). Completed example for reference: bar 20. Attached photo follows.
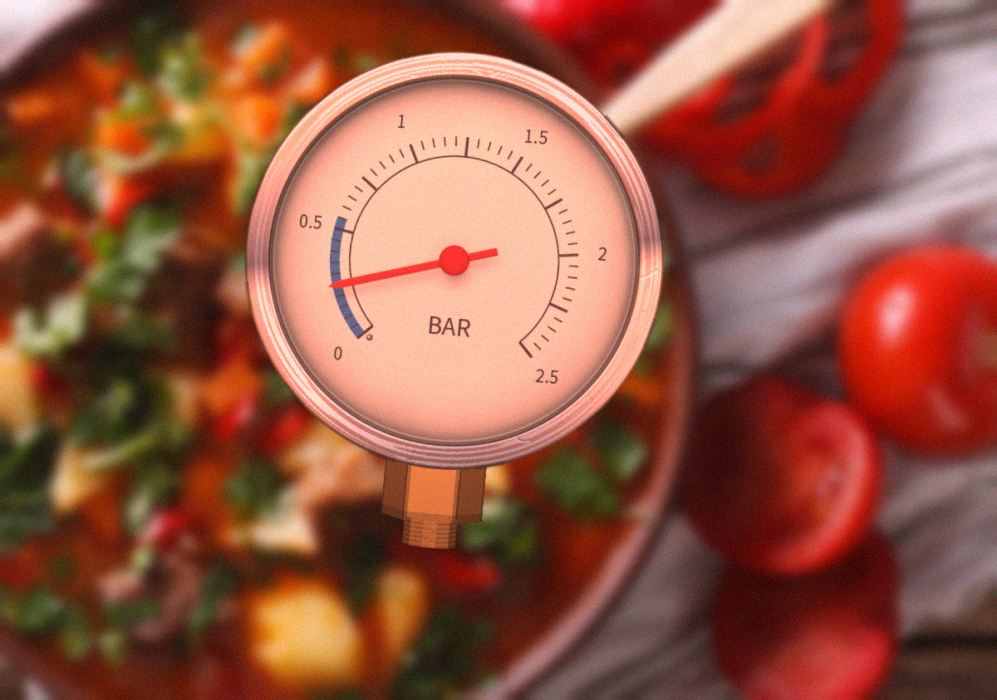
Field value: bar 0.25
